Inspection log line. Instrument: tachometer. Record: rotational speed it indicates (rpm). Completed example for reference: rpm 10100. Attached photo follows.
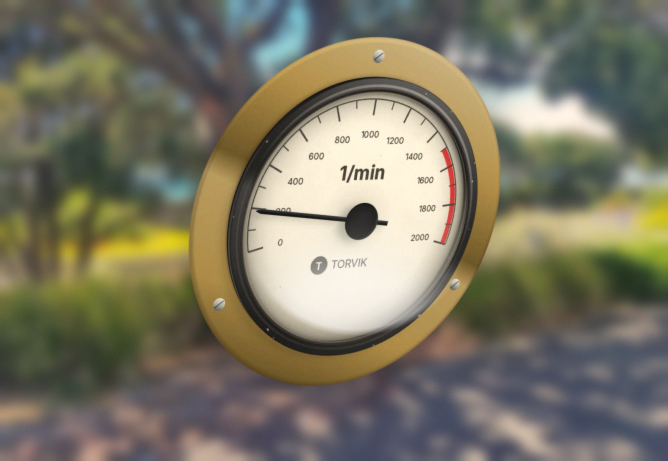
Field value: rpm 200
